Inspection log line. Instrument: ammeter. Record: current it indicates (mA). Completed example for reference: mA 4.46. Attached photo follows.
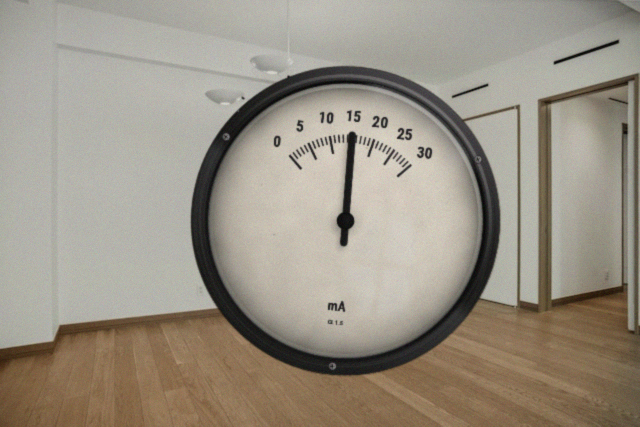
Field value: mA 15
